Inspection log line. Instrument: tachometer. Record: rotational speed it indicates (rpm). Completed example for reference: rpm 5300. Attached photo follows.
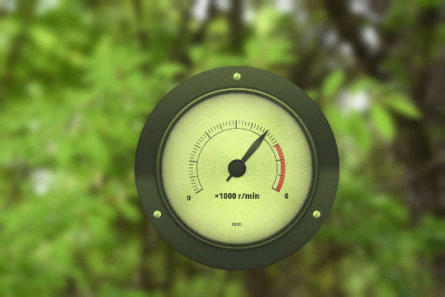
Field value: rpm 4000
